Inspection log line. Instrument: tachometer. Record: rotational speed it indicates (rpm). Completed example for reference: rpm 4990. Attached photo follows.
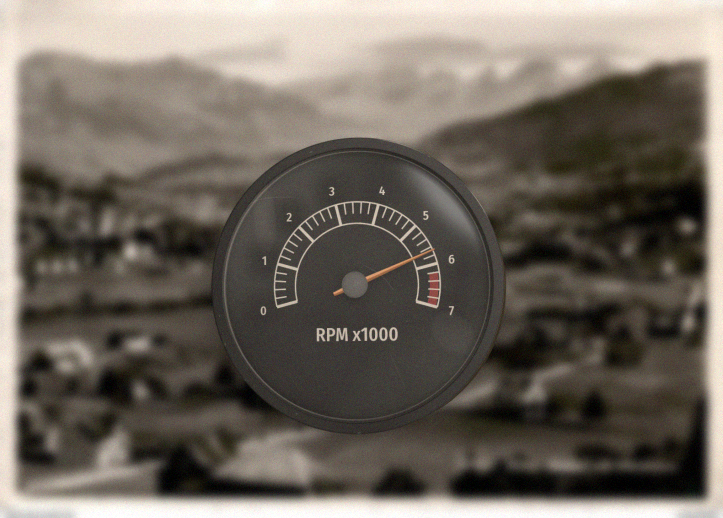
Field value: rpm 5700
